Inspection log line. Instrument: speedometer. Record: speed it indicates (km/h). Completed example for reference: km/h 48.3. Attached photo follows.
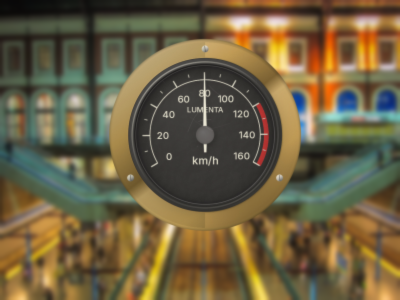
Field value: km/h 80
